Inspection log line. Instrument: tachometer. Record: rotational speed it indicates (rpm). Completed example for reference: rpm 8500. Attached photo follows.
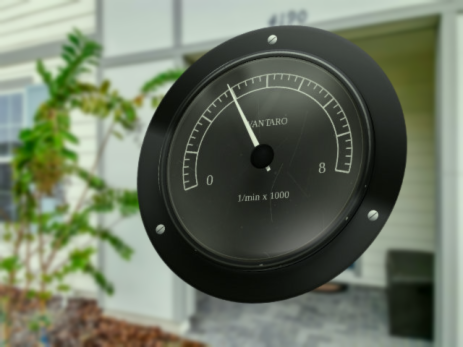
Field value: rpm 3000
